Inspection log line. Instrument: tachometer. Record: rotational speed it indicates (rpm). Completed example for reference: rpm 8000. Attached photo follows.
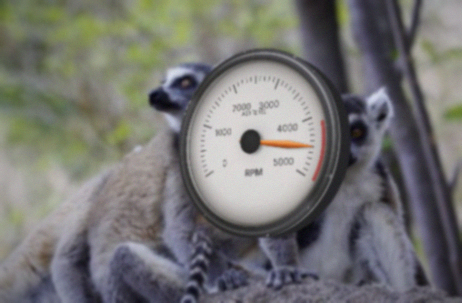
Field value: rpm 4500
